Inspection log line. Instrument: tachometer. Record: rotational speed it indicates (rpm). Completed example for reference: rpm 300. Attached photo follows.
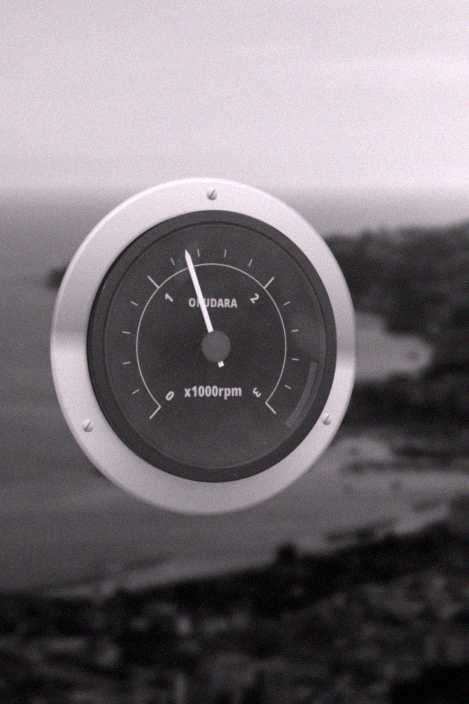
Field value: rpm 1300
